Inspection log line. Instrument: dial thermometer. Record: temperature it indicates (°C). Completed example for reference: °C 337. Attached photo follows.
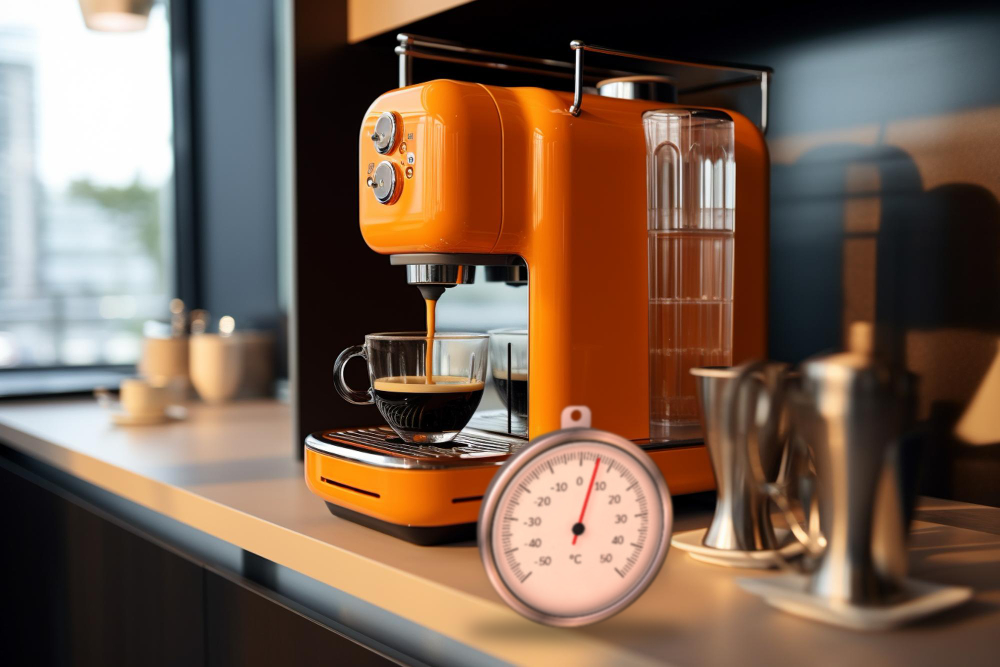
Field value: °C 5
